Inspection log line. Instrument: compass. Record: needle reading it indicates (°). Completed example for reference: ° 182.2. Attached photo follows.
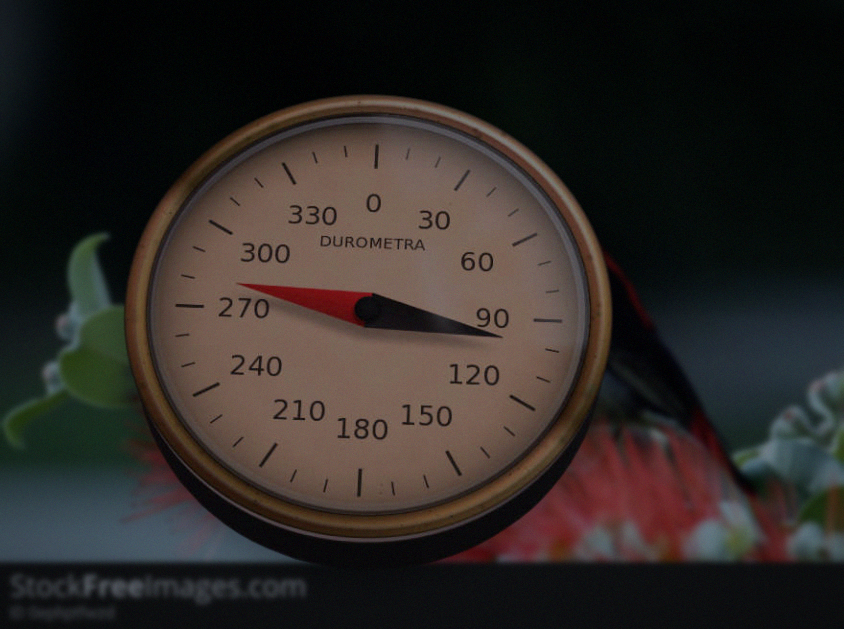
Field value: ° 280
